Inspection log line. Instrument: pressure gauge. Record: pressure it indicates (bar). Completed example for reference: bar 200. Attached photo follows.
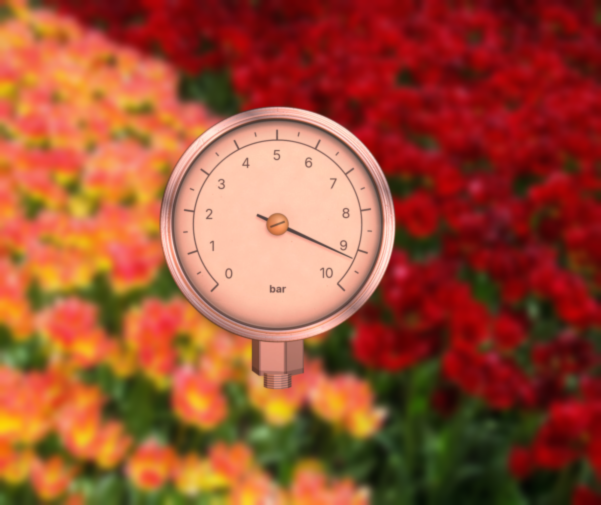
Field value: bar 9.25
